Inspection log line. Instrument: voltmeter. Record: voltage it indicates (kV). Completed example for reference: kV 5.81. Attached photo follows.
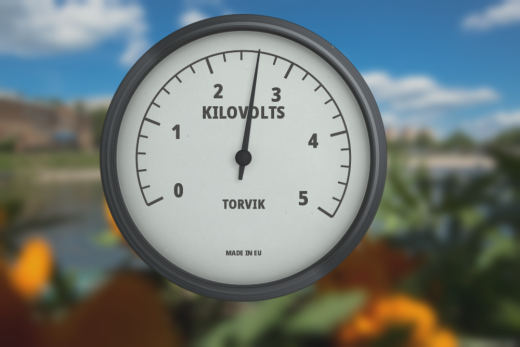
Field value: kV 2.6
